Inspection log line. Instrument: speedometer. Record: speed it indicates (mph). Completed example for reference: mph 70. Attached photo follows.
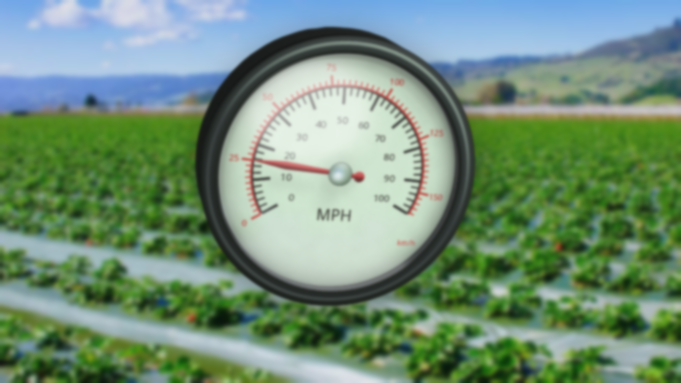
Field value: mph 16
